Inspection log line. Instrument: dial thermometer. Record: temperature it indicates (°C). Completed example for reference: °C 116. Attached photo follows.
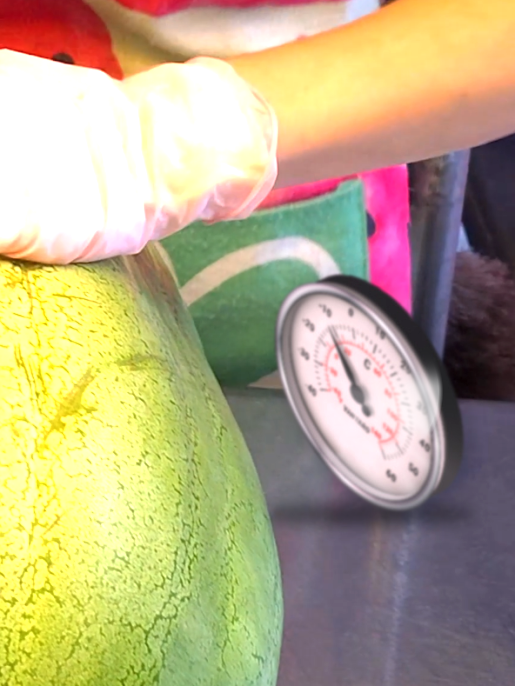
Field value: °C -10
